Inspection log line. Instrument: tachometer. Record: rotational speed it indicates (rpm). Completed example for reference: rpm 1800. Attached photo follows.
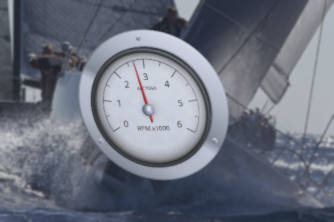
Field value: rpm 2750
